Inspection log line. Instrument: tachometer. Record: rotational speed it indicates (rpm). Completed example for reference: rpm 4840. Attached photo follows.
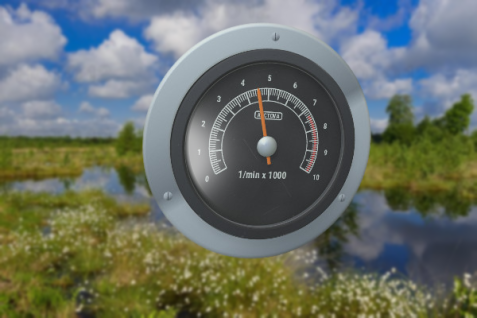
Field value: rpm 4500
